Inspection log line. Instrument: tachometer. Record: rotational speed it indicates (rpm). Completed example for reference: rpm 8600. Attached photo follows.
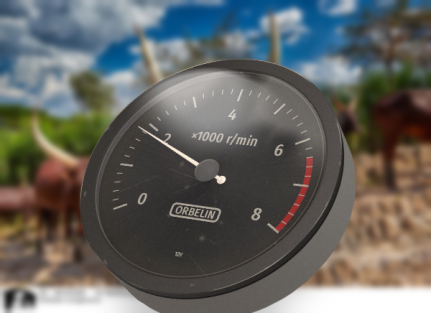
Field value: rpm 1800
